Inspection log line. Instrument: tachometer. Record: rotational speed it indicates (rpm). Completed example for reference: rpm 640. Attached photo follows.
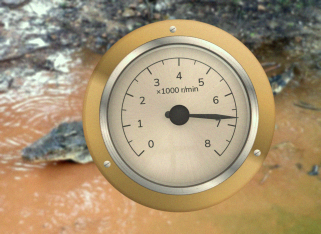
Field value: rpm 6750
